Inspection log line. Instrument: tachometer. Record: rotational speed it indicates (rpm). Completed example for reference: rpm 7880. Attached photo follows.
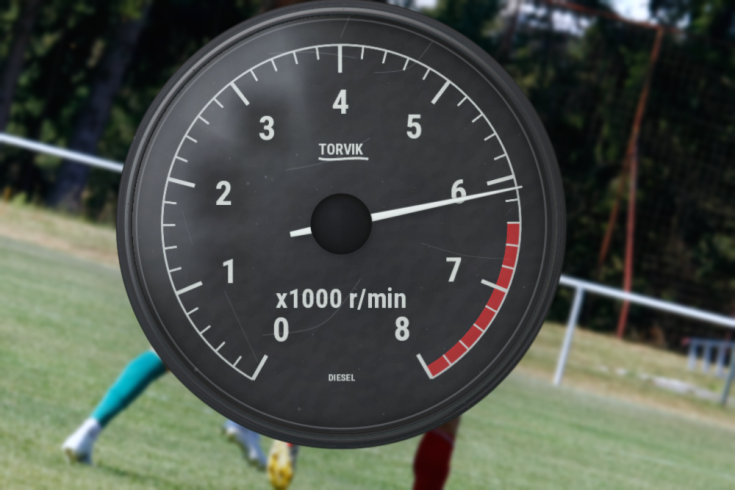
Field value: rpm 6100
